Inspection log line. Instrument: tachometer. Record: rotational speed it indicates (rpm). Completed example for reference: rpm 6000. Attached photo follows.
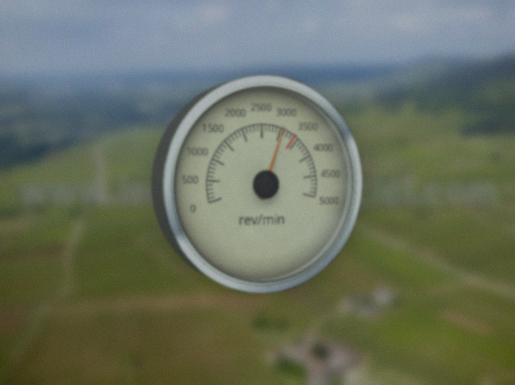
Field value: rpm 3000
